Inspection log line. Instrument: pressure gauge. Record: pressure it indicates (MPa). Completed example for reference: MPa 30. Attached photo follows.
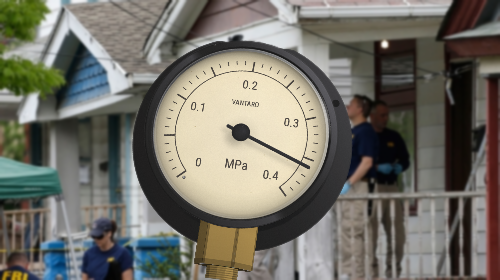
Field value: MPa 0.36
